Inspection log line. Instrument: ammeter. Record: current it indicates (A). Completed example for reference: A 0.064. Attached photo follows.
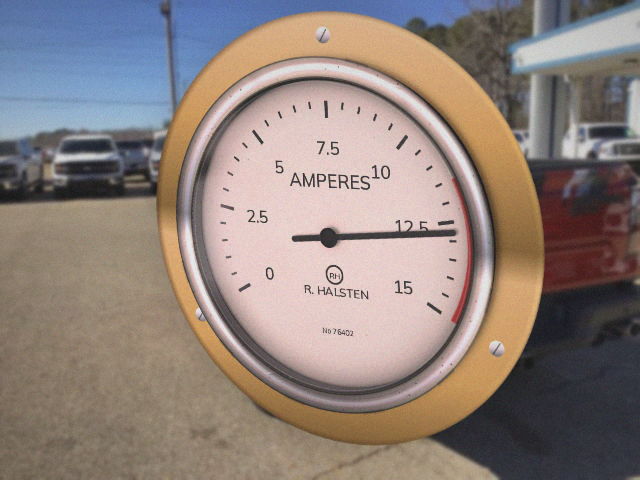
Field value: A 12.75
